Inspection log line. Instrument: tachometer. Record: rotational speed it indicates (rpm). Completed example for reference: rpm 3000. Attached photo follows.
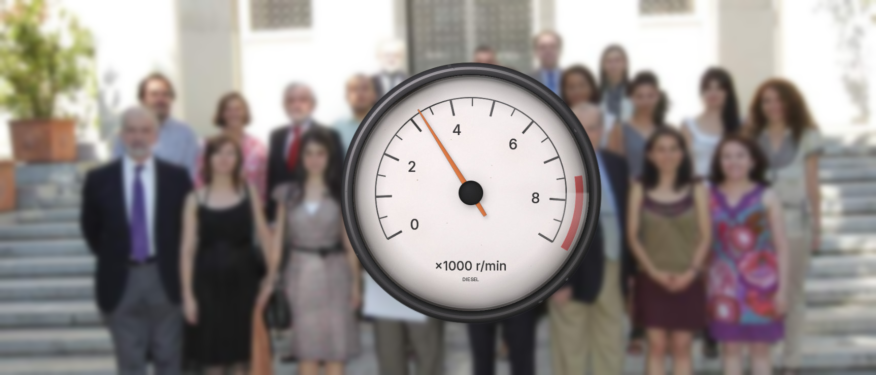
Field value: rpm 3250
